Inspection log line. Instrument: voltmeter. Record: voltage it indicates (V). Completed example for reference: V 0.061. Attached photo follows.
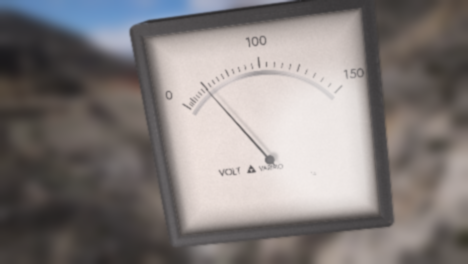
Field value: V 50
